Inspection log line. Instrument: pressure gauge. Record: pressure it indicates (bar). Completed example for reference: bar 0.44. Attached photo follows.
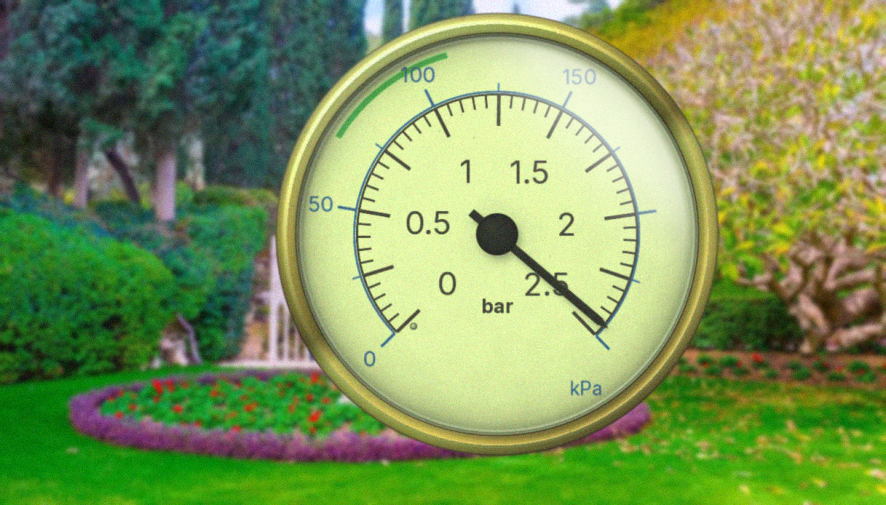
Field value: bar 2.45
